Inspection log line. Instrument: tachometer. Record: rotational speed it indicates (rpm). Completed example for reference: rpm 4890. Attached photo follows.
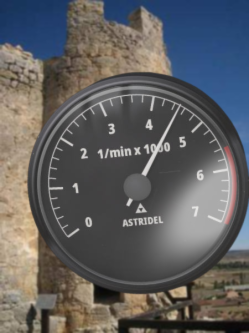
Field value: rpm 4500
